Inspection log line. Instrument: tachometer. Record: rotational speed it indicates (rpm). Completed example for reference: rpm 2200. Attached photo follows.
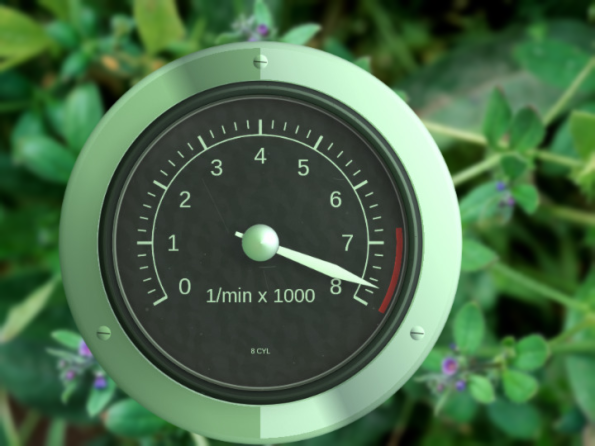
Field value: rpm 7700
